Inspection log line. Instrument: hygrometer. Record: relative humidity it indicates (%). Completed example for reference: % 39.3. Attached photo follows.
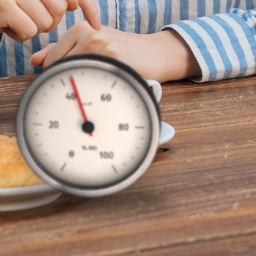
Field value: % 44
